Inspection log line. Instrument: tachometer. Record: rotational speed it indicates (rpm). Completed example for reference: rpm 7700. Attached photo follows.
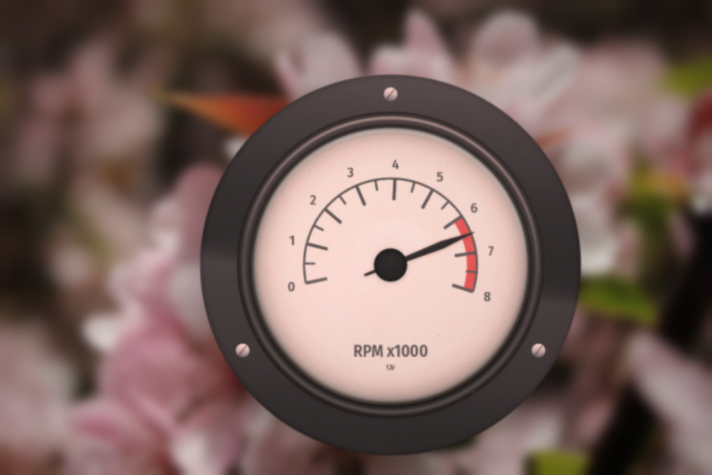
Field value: rpm 6500
